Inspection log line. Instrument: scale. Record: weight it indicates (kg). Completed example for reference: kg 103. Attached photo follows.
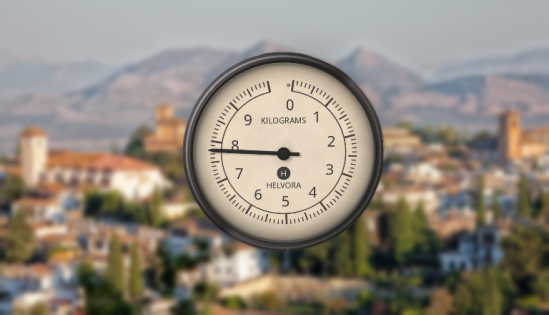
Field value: kg 7.8
